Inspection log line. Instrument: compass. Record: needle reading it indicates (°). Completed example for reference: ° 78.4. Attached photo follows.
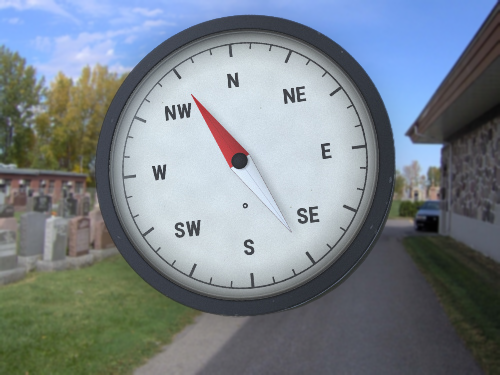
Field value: ° 330
